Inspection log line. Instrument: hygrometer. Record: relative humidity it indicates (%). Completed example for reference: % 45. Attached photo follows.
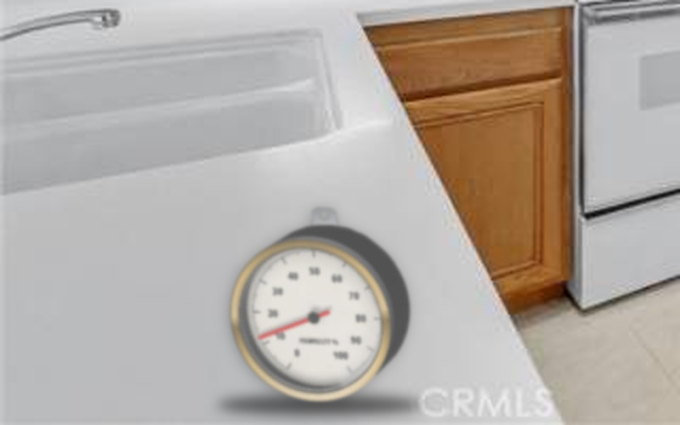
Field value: % 12.5
